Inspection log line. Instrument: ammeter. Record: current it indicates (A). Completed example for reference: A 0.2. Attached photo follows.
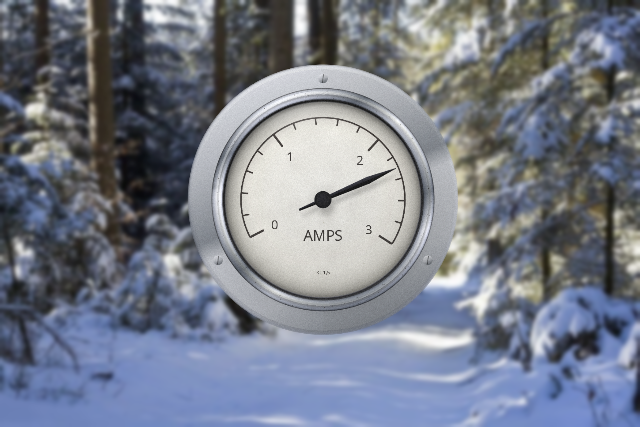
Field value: A 2.3
